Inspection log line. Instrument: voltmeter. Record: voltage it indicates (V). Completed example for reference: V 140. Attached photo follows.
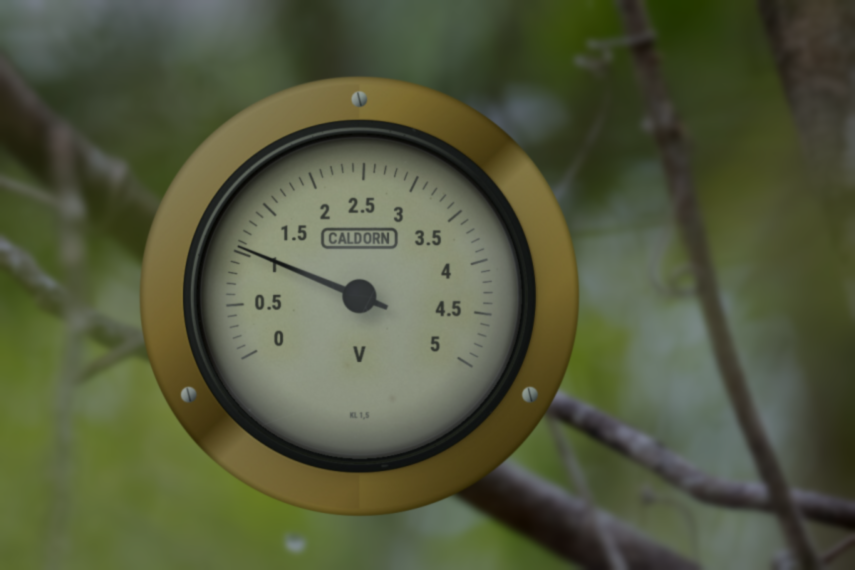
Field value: V 1.05
